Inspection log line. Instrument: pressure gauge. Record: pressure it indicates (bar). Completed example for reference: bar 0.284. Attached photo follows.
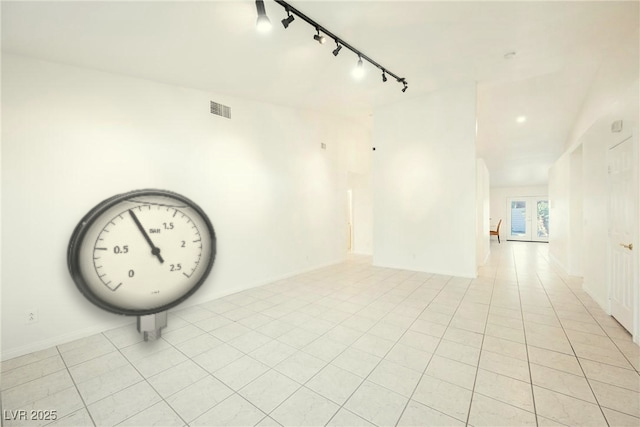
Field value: bar 1
